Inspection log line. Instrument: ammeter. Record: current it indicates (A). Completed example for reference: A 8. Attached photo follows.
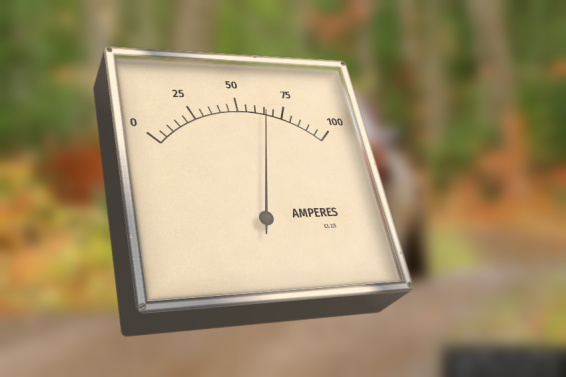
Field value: A 65
